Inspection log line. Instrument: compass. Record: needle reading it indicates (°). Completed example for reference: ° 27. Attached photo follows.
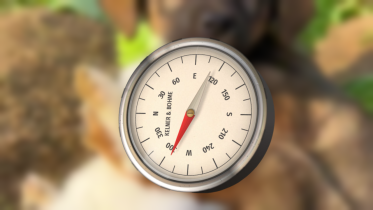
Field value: ° 292.5
